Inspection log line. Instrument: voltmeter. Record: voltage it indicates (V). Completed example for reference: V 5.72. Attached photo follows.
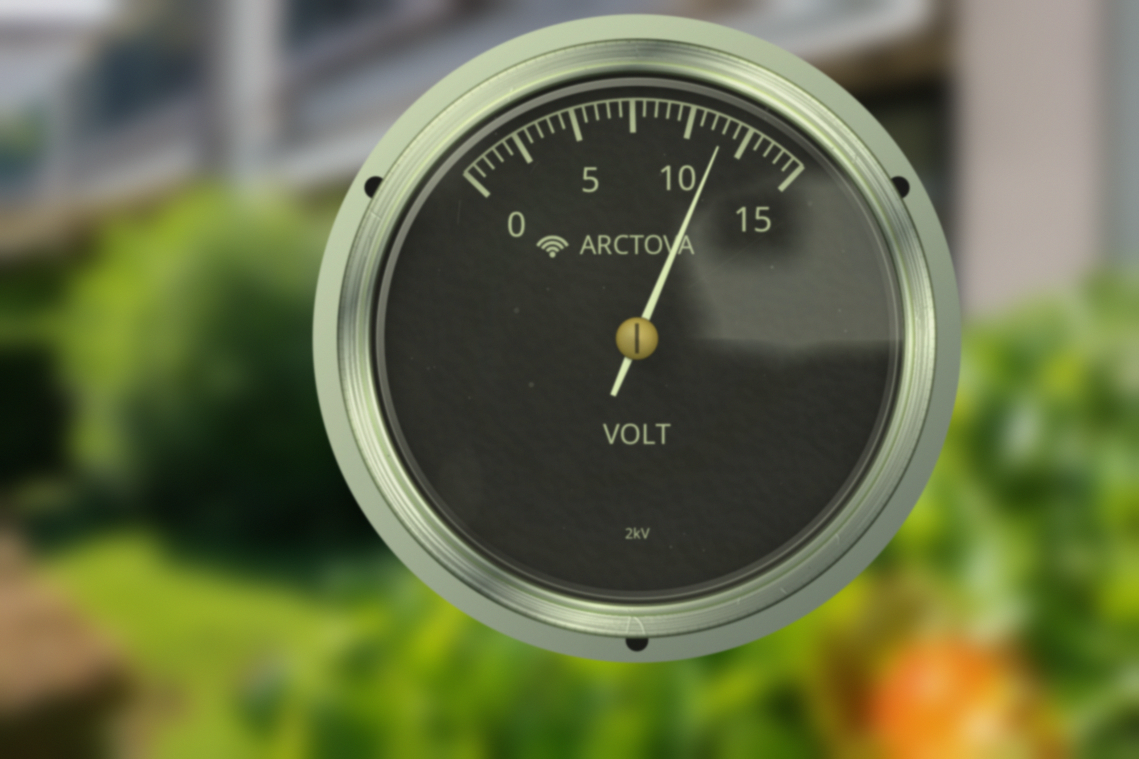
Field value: V 11.5
